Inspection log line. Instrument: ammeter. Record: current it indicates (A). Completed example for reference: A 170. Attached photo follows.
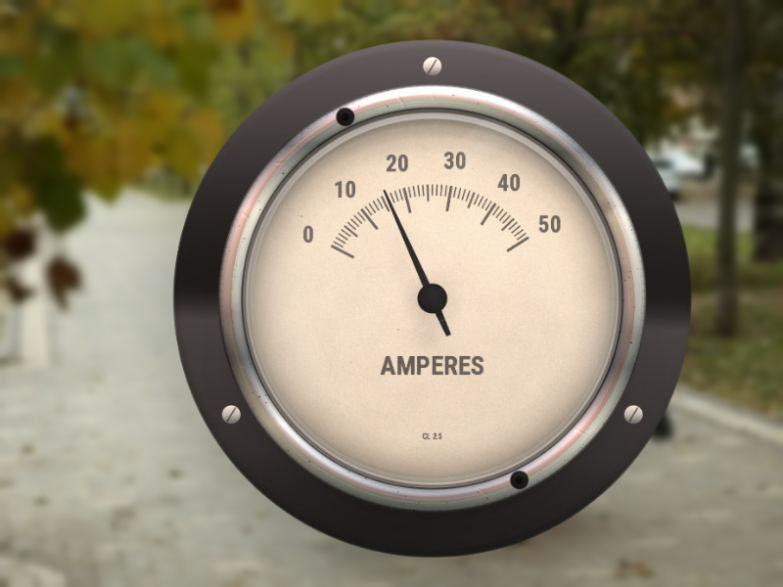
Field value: A 16
